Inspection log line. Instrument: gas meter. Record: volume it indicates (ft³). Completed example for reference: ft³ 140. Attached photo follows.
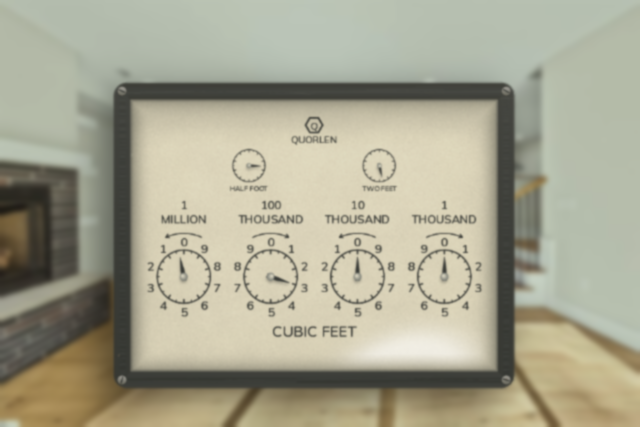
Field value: ft³ 30000
